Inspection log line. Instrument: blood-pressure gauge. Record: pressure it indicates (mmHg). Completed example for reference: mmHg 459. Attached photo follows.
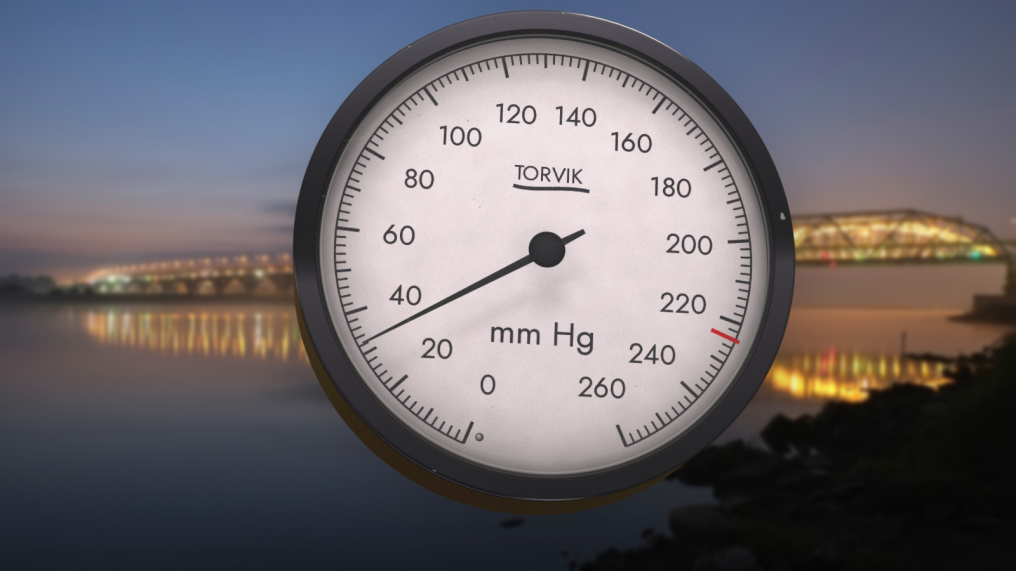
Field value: mmHg 32
